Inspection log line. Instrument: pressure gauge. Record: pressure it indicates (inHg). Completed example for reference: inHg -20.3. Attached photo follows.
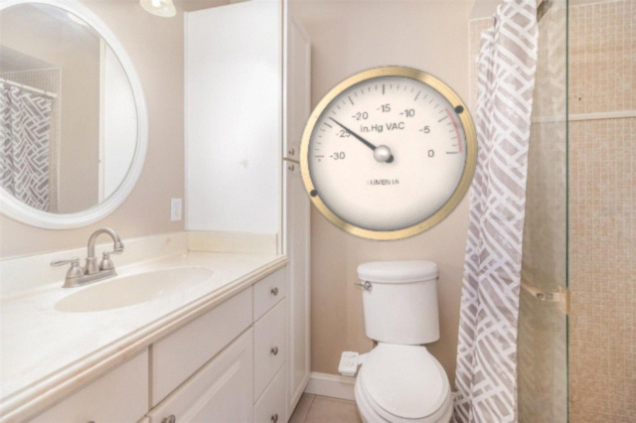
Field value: inHg -24
